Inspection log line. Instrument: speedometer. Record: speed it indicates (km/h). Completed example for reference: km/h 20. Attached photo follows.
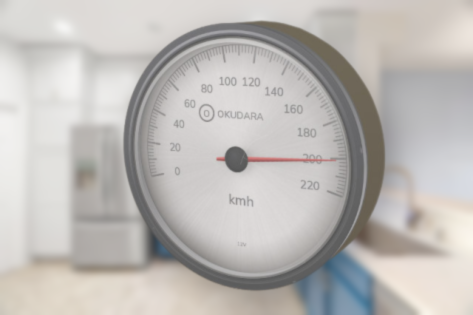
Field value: km/h 200
